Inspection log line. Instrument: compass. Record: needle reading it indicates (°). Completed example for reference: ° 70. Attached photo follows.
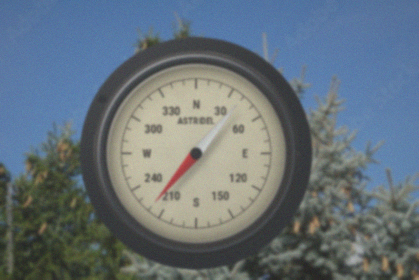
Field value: ° 220
